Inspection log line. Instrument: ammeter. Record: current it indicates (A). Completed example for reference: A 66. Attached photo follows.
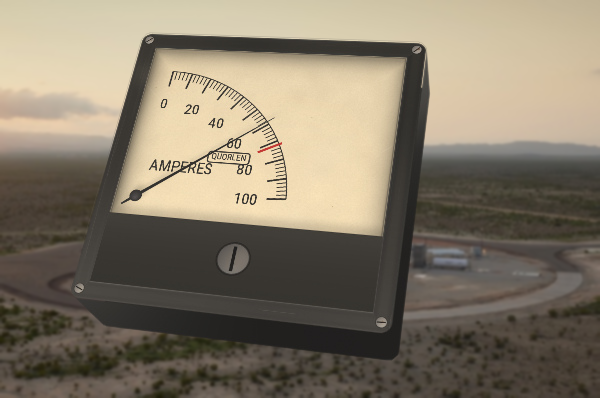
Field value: A 60
